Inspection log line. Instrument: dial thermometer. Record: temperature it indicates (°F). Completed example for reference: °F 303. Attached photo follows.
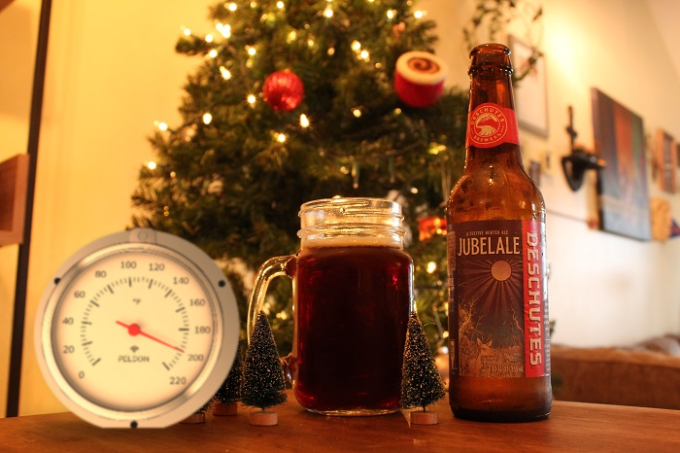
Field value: °F 200
